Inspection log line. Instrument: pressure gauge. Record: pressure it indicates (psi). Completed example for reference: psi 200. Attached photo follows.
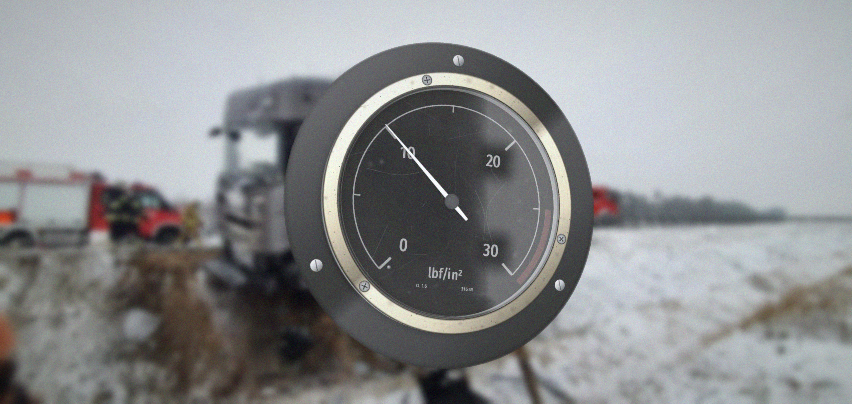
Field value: psi 10
